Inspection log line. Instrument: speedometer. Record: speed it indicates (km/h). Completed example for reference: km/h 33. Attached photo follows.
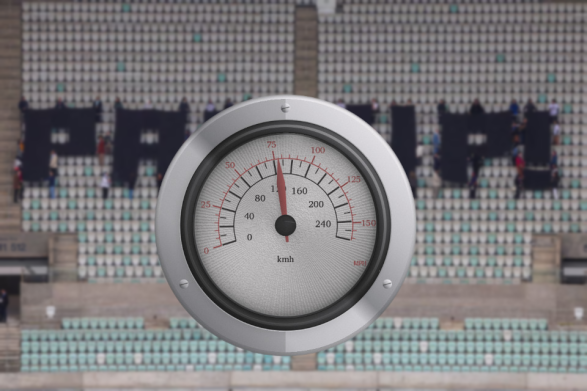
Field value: km/h 125
